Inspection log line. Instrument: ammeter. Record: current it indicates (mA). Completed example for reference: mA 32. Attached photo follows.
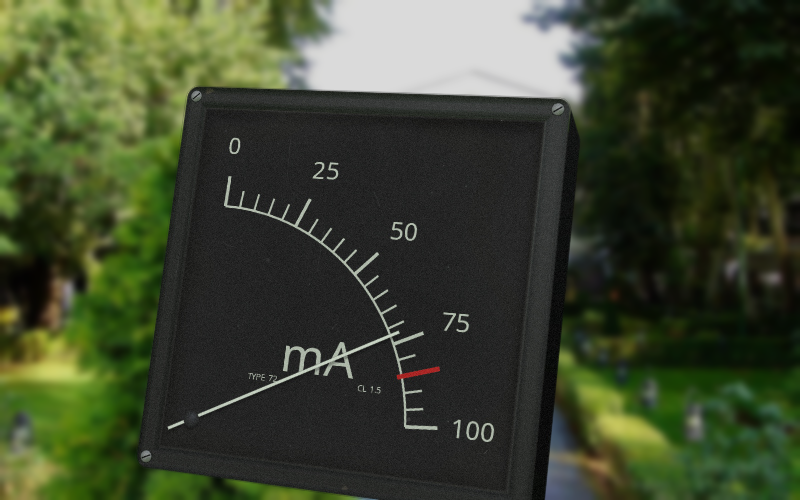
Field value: mA 72.5
